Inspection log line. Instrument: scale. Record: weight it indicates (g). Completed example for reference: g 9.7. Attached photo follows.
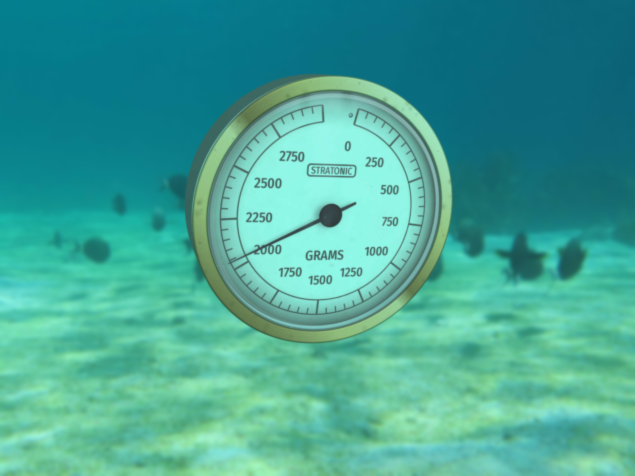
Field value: g 2050
